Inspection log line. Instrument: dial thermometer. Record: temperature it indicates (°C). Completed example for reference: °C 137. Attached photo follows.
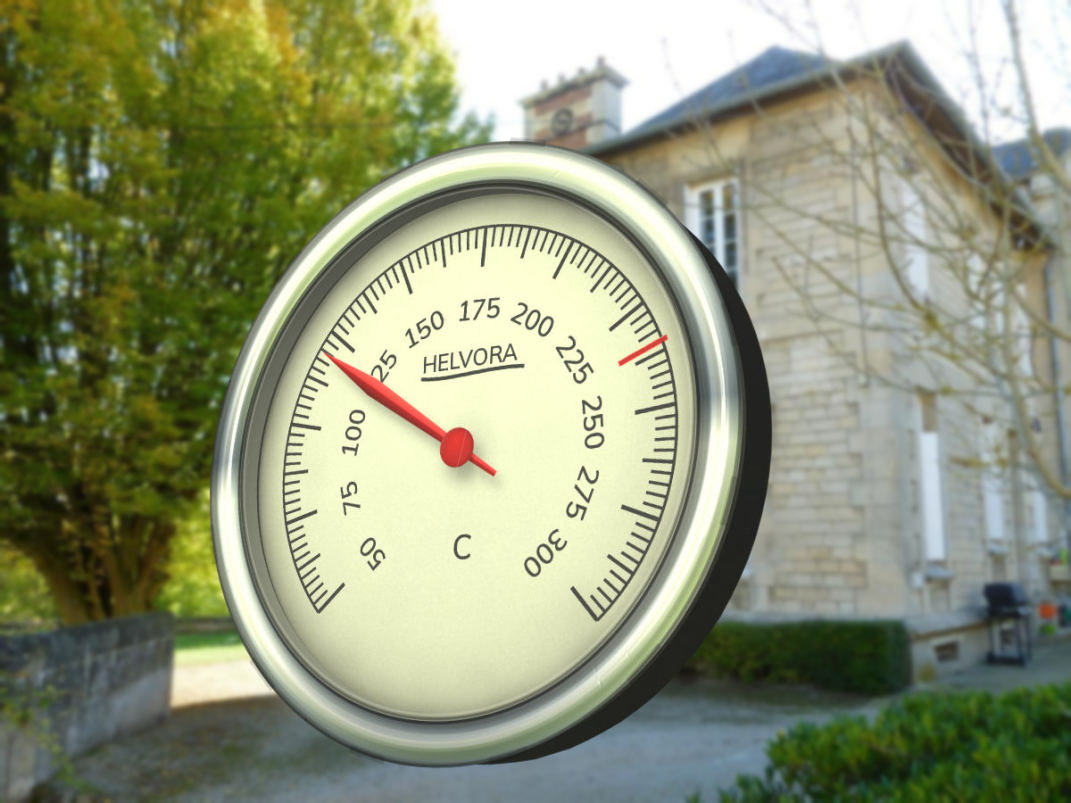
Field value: °C 120
